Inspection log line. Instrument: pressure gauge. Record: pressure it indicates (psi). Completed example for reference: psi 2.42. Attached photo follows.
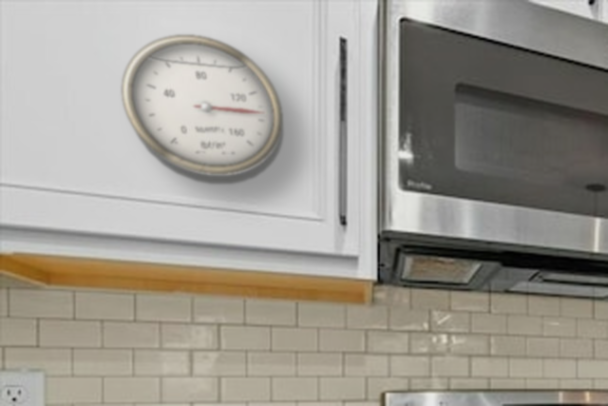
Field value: psi 135
